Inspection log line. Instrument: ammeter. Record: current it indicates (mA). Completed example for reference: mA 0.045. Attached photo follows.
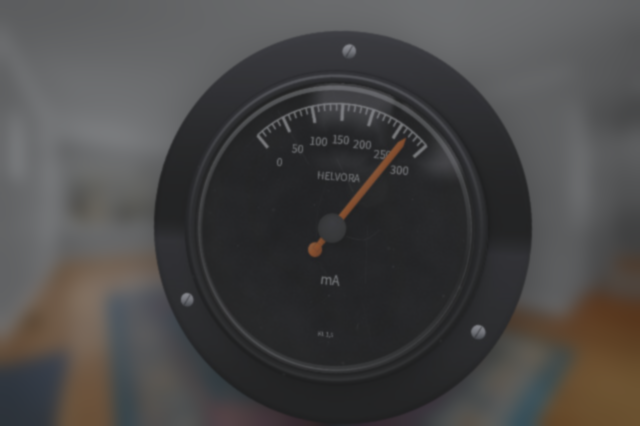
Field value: mA 270
